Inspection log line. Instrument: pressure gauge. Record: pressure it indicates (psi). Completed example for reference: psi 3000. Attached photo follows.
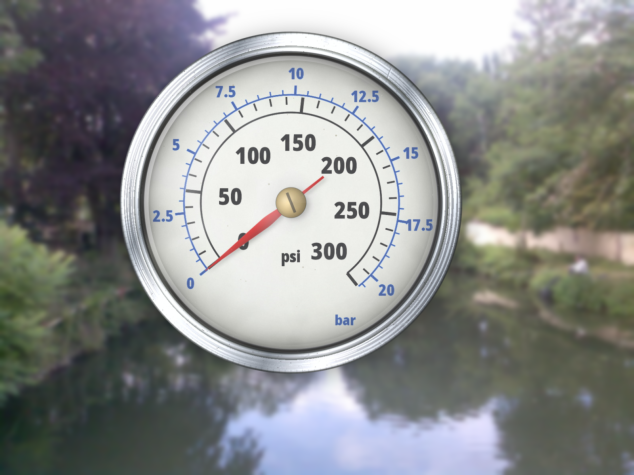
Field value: psi 0
